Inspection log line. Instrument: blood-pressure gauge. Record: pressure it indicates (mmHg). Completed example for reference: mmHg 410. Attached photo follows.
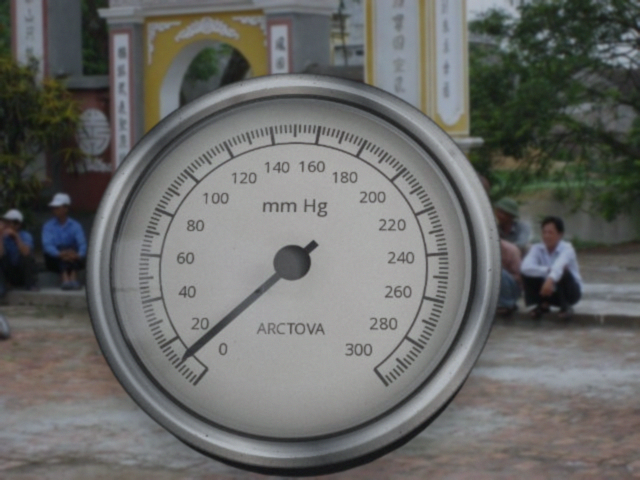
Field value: mmHg 10
